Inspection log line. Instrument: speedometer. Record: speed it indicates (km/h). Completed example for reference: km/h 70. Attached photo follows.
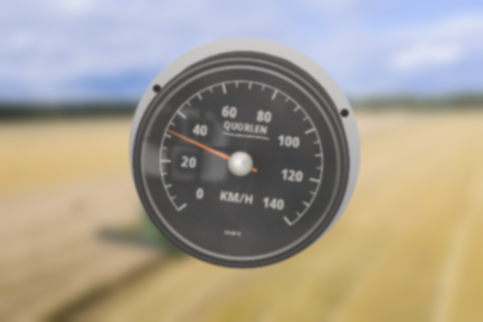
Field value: km/h 32.5
